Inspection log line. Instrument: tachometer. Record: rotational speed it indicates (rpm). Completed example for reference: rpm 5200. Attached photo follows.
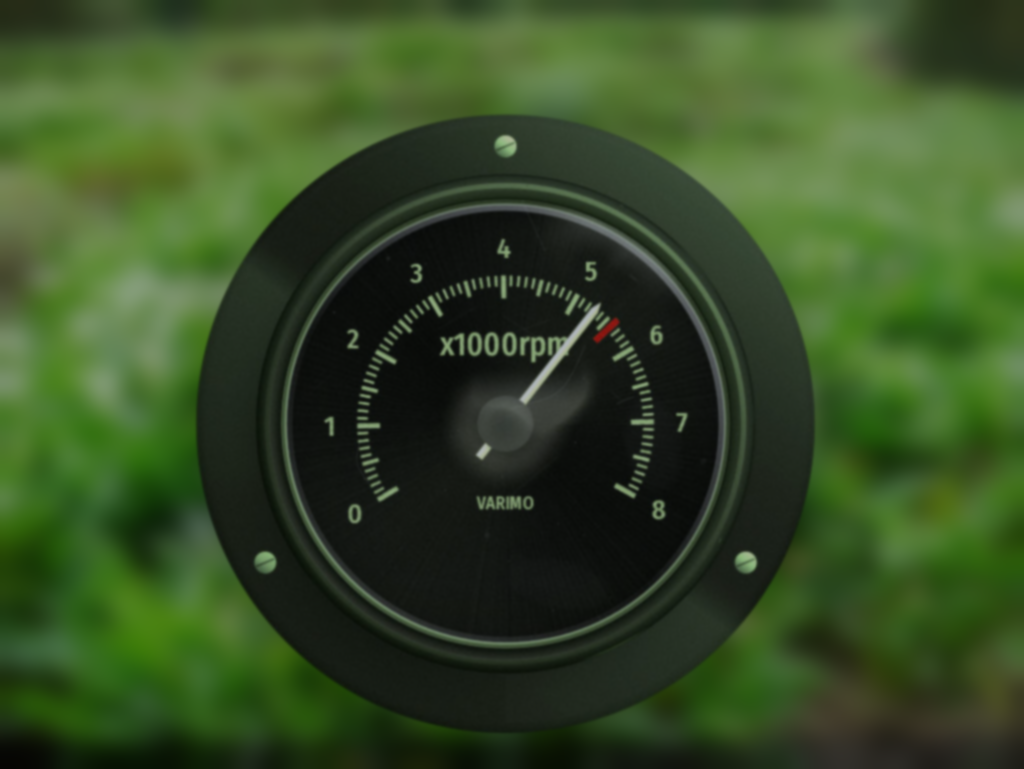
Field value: rpm 5300
